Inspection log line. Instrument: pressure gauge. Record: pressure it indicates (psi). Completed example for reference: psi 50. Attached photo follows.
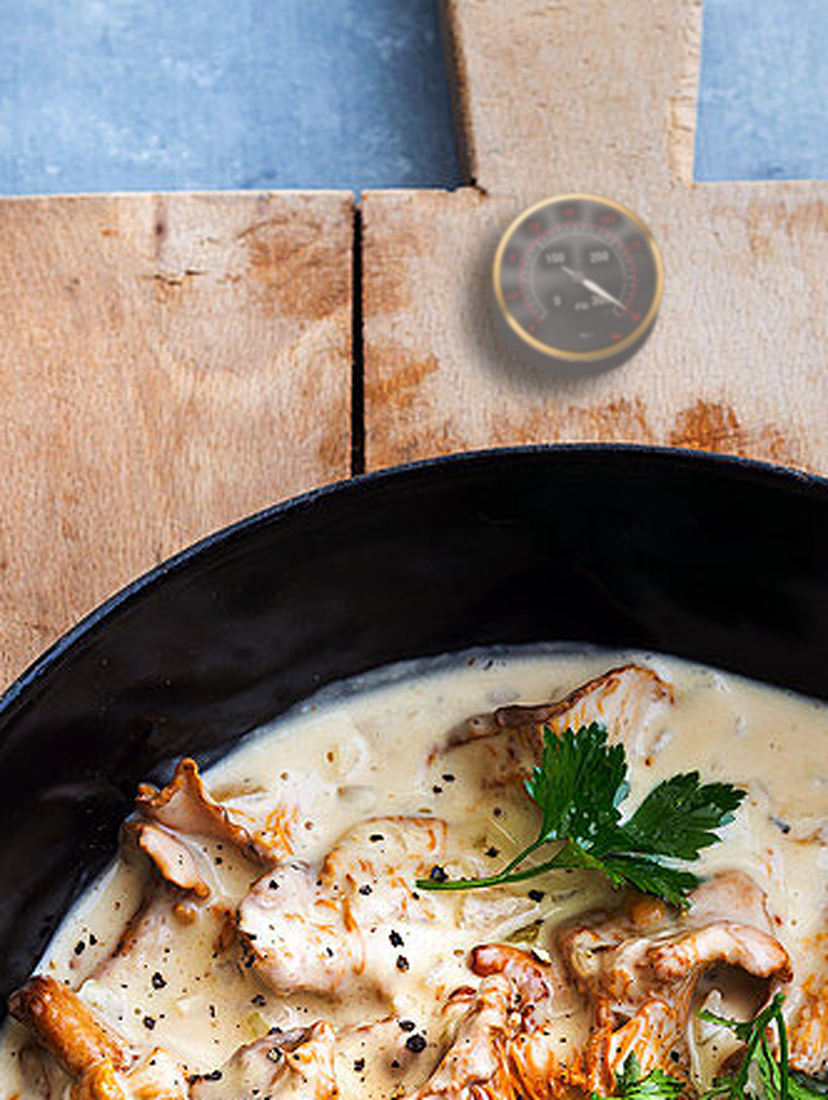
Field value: psi 290
